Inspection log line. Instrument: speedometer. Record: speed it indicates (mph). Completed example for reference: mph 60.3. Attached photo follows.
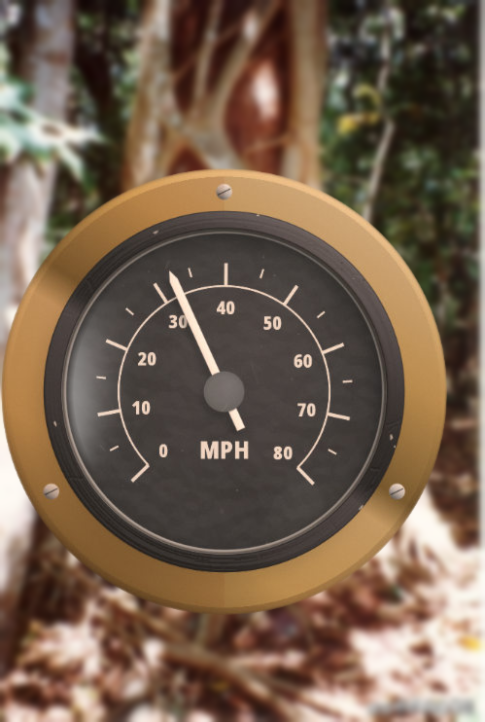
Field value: mph 32.5
